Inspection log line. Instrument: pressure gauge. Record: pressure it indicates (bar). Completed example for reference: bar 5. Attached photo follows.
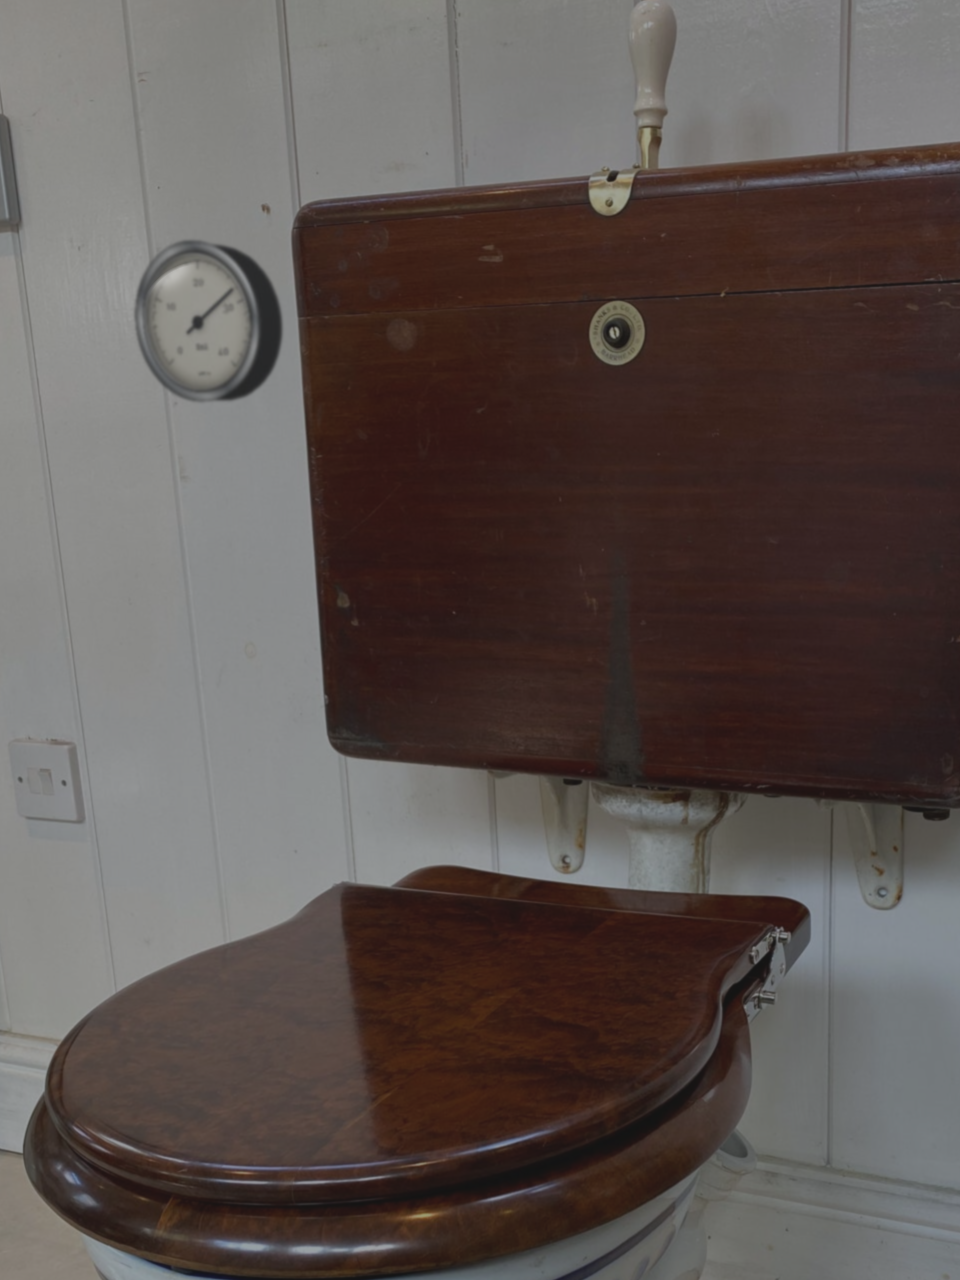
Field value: bar 28
